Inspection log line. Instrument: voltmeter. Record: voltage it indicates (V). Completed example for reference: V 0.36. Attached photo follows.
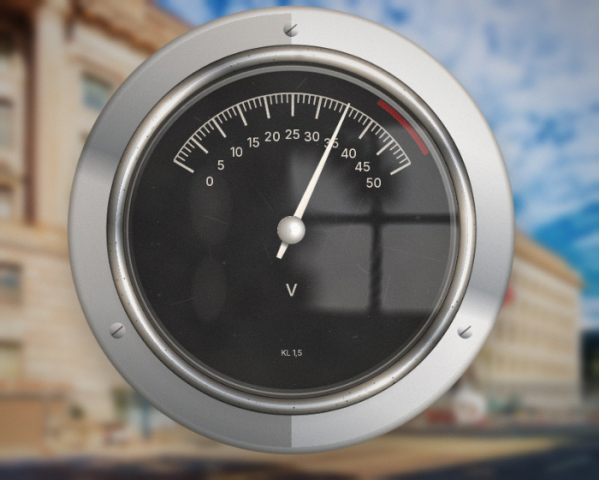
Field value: V 35
